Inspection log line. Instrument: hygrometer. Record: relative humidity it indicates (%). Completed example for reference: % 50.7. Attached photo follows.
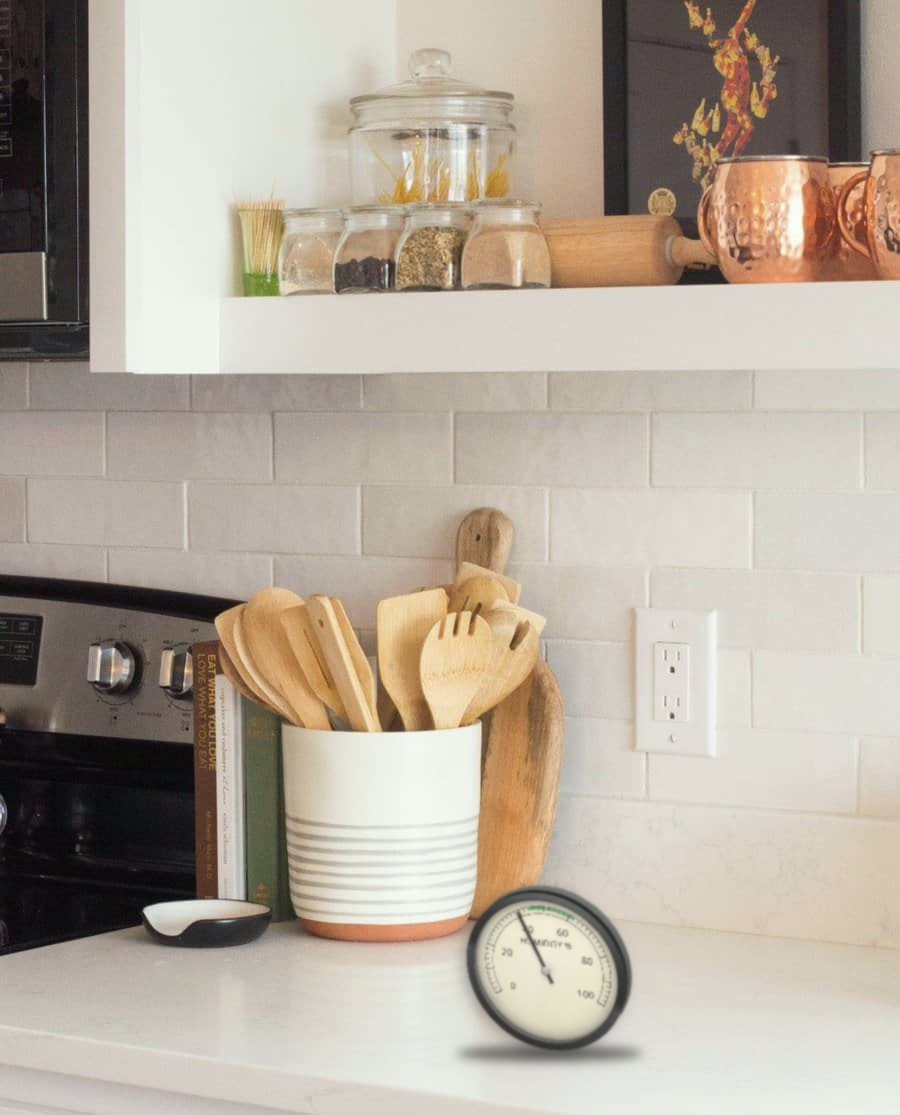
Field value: % 40
